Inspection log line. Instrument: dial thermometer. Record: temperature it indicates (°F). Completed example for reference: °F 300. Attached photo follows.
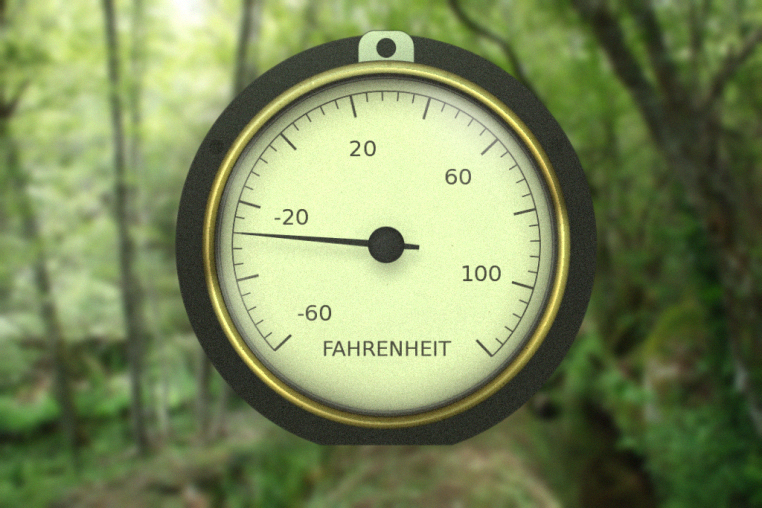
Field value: °F -28
